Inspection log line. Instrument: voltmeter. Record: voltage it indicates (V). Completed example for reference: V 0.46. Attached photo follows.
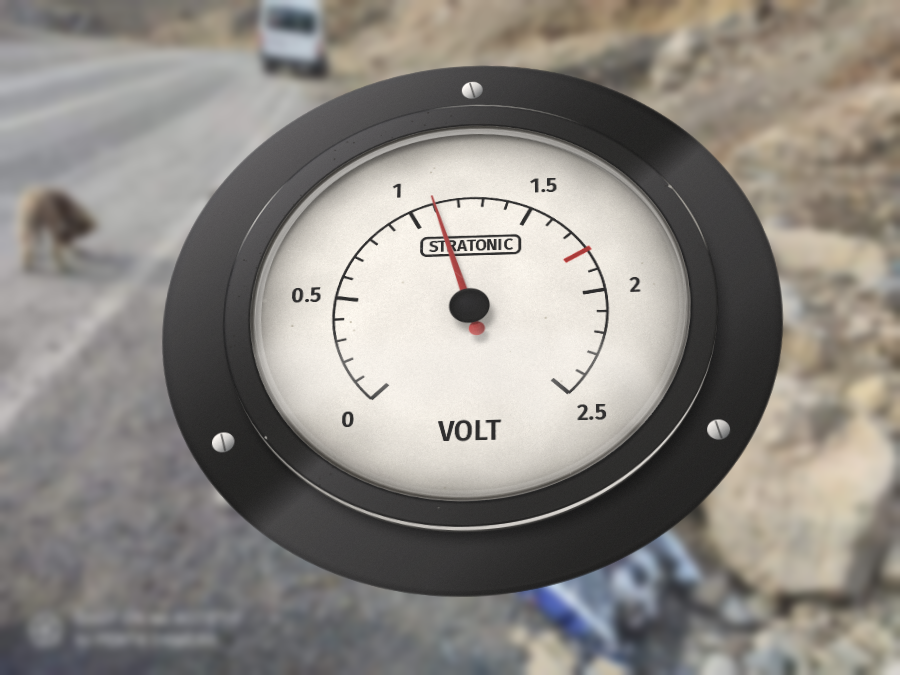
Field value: V 1.1
